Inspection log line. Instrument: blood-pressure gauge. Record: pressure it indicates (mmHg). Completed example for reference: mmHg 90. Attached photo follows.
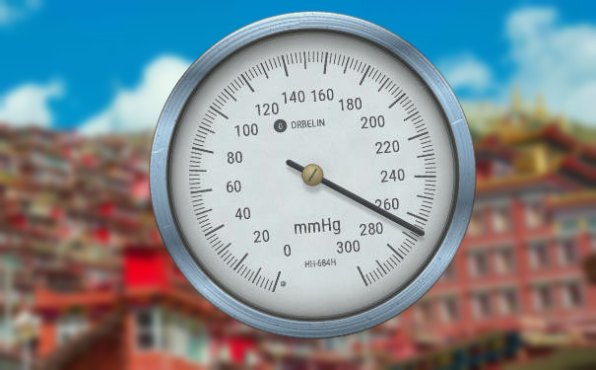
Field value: mmHg 266
